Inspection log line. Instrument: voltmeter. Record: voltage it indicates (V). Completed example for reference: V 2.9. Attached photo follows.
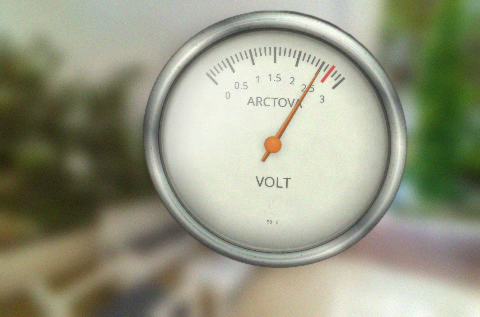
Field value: V 2.5
